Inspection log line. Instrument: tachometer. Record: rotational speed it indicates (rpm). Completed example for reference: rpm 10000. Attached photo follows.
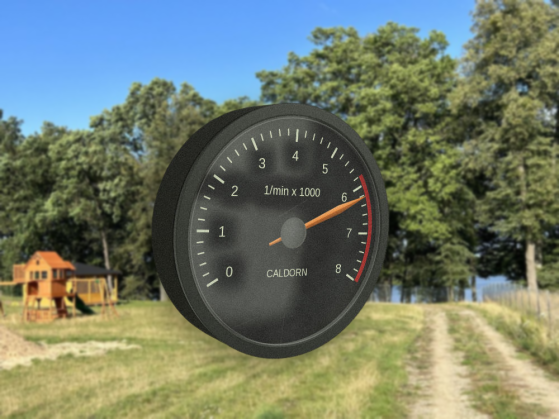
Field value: rpm 6200
